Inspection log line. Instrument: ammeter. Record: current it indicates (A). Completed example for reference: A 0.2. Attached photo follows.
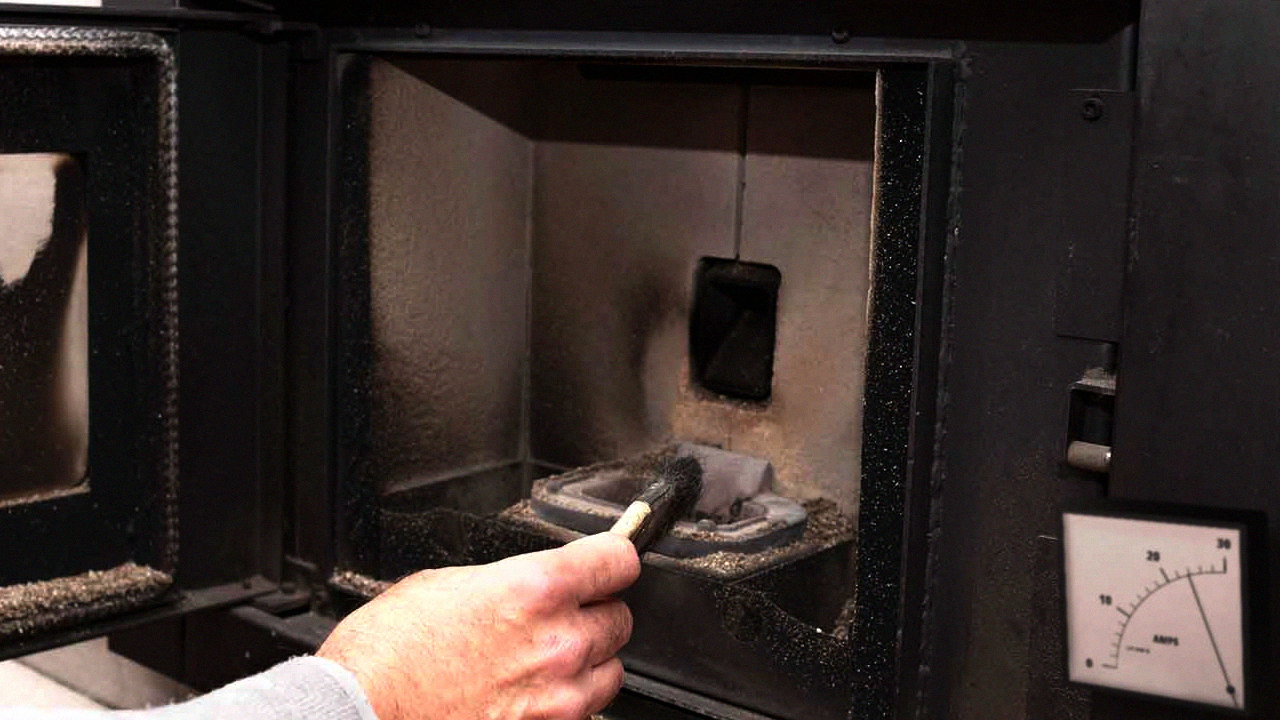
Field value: A 24
